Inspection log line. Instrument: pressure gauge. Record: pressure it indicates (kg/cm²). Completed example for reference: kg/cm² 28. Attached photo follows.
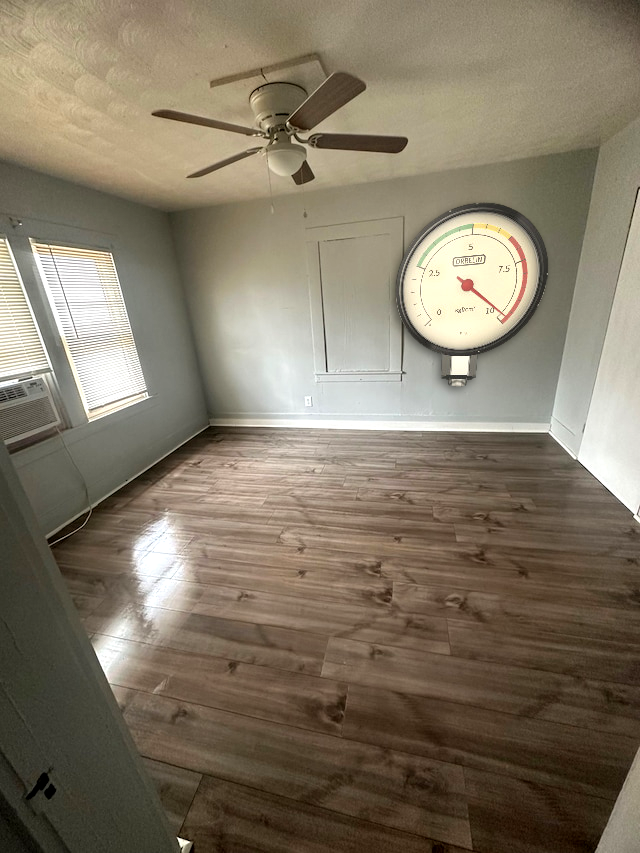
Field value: kg/cm² 9.75
